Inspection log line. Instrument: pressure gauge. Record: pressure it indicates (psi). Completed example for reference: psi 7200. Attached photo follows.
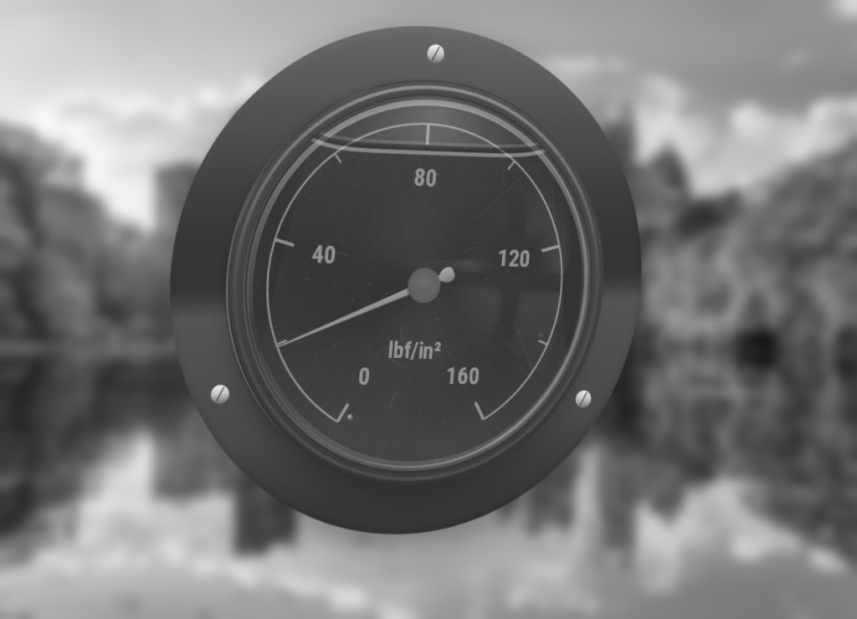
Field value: psi 20
